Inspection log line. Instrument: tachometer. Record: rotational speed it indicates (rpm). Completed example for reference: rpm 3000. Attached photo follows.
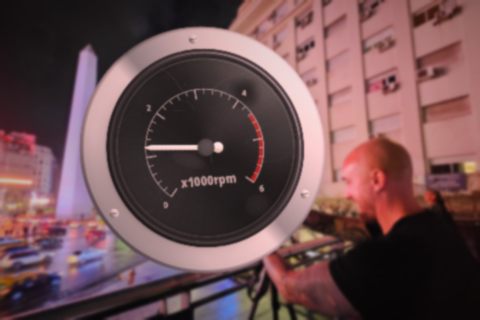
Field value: rpm 1200
